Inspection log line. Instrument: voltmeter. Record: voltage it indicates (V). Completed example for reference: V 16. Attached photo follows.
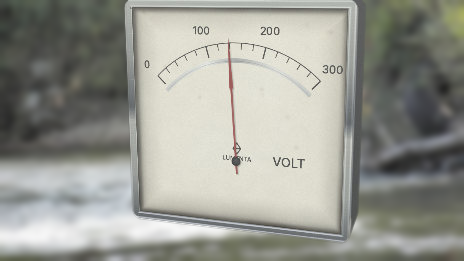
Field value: V 140
